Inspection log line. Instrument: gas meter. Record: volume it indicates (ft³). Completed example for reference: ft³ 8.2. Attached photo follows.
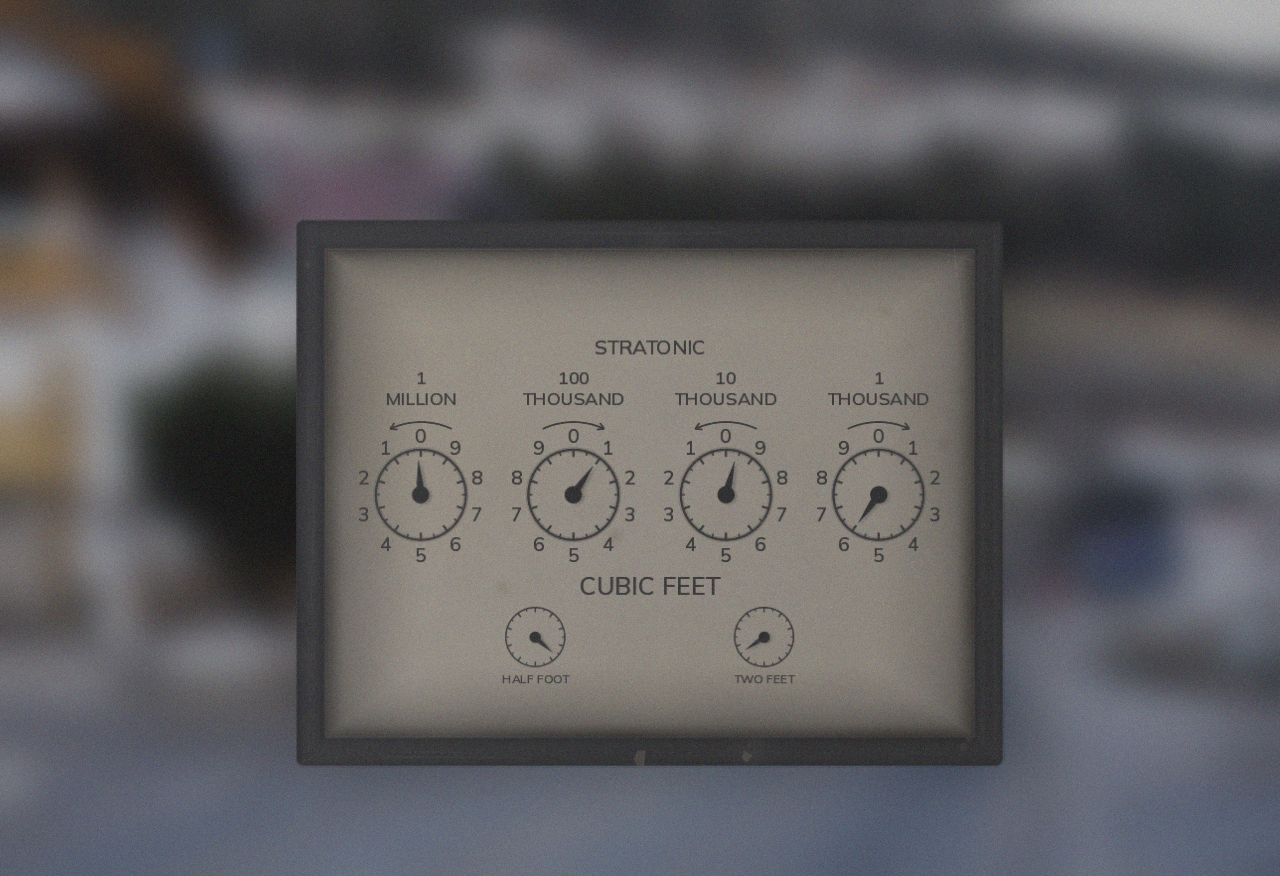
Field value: ft³ 9600
